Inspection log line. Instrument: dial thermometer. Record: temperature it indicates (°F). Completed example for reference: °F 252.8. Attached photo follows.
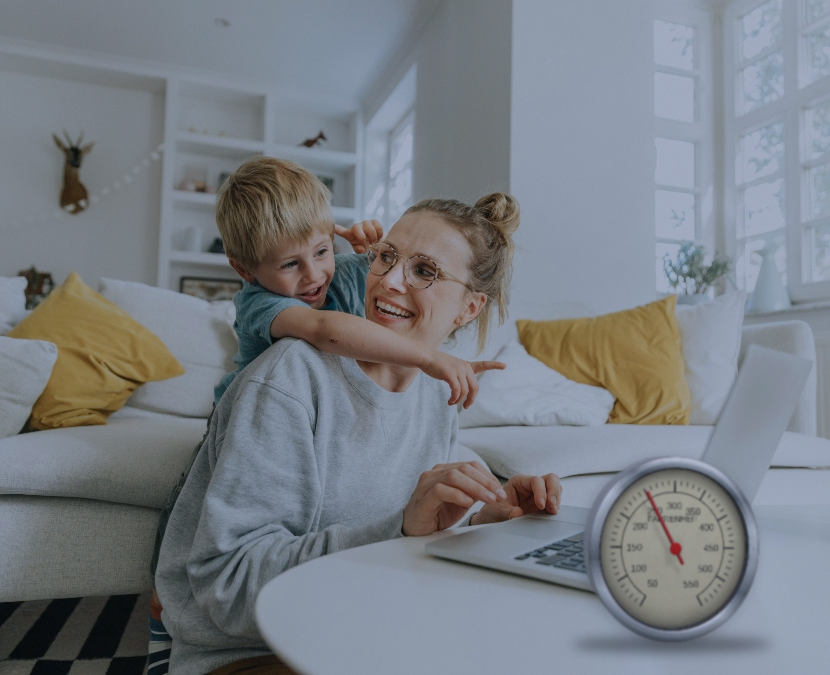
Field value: °F 250
